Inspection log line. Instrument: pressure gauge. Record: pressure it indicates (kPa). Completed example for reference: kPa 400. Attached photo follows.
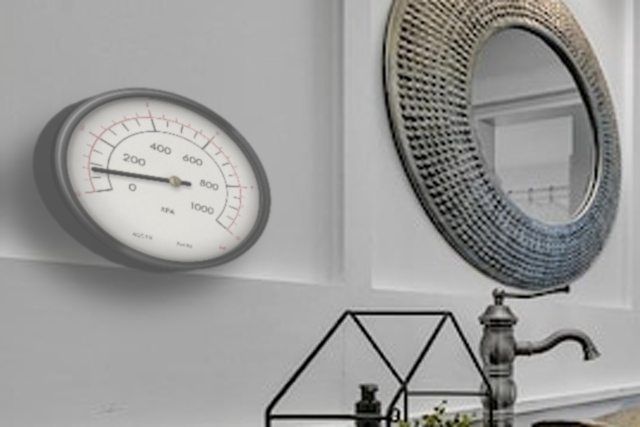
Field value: kPa 75
